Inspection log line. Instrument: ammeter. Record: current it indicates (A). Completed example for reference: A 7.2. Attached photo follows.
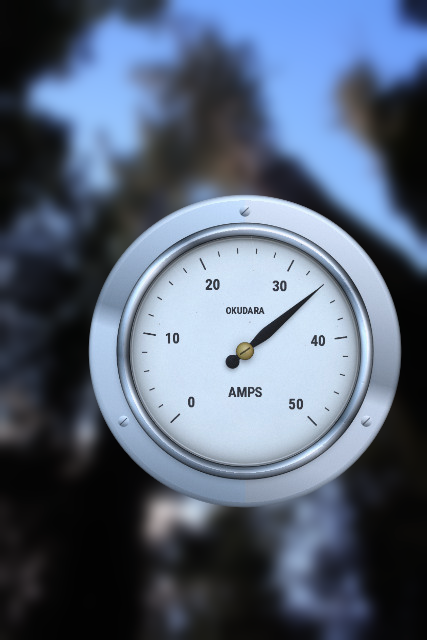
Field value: A 34
